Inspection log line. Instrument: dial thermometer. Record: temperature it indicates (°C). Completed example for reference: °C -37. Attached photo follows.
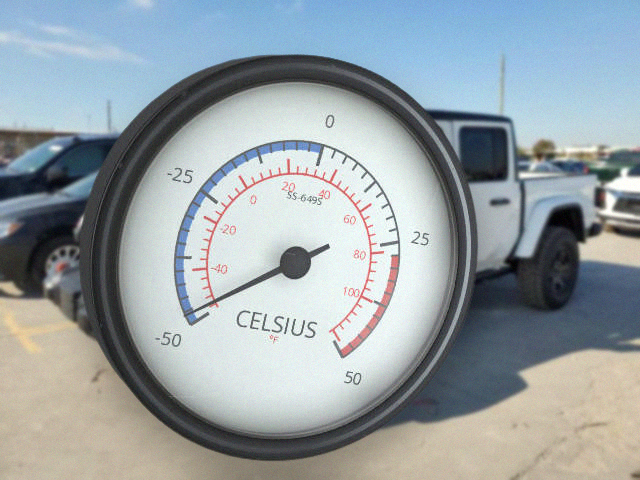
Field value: °C -47.5
